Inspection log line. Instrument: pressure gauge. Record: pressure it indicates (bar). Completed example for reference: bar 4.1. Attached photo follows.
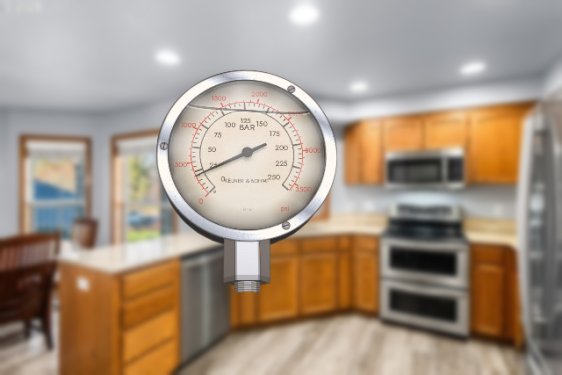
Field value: bar 20
